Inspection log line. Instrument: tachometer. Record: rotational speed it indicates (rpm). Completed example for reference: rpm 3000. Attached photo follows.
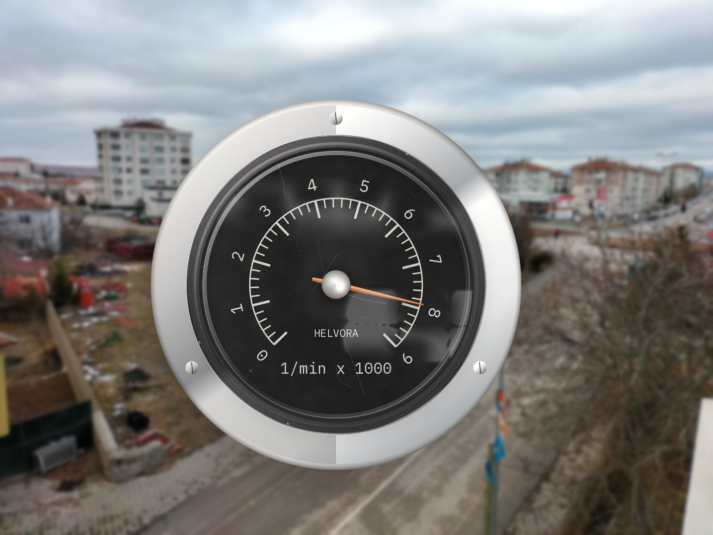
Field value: rpm 7900
